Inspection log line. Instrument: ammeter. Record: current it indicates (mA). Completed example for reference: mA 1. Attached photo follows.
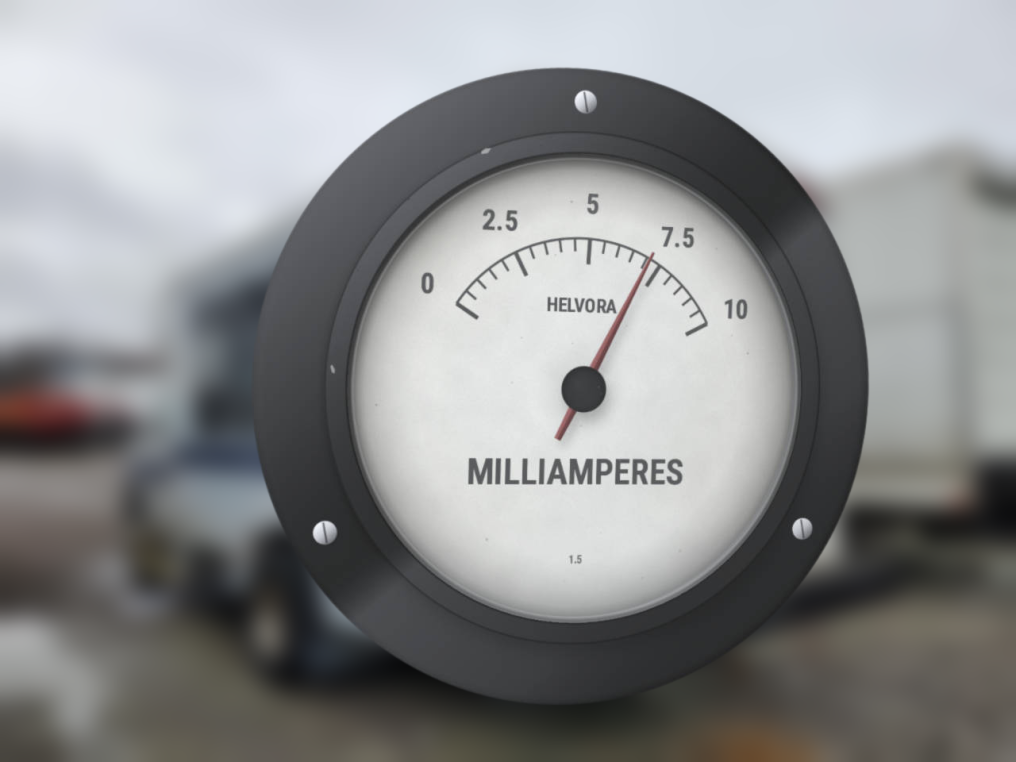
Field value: mA 7
